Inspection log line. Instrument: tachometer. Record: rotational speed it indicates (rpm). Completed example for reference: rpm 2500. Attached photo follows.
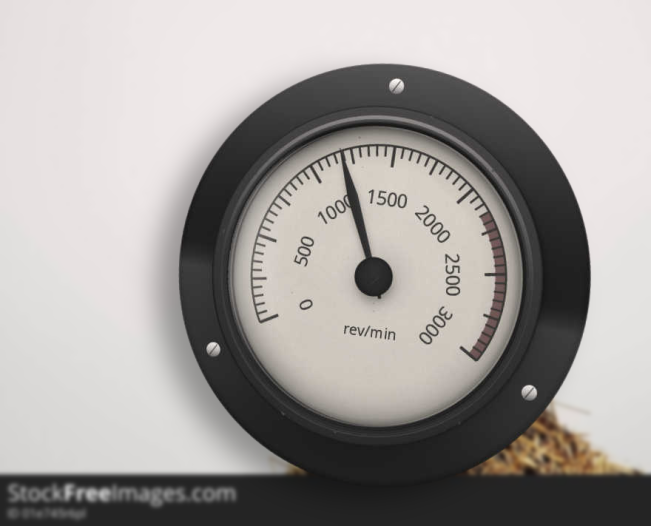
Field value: rpm 1200
